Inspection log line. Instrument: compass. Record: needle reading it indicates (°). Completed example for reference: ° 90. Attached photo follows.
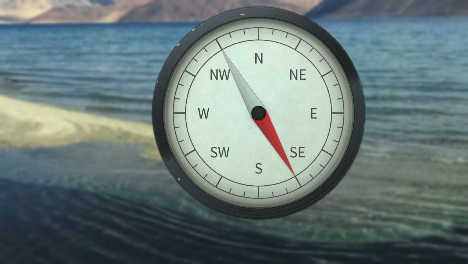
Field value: ° 150
